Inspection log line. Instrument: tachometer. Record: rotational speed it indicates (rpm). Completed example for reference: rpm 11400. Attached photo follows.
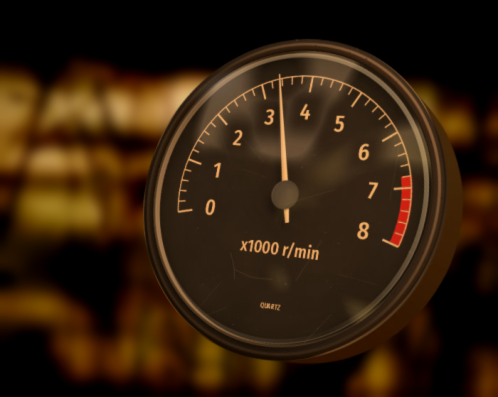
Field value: rpm 3400
